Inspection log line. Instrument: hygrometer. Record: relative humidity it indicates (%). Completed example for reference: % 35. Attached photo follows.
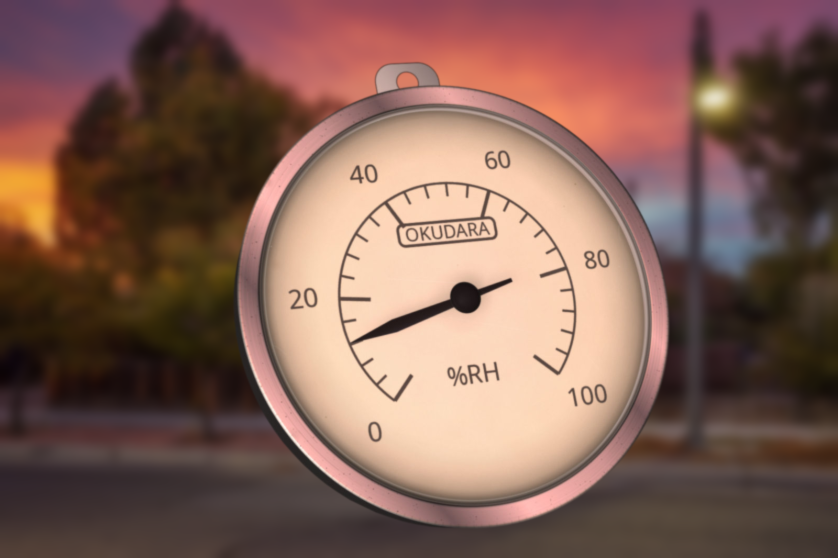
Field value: % 12
